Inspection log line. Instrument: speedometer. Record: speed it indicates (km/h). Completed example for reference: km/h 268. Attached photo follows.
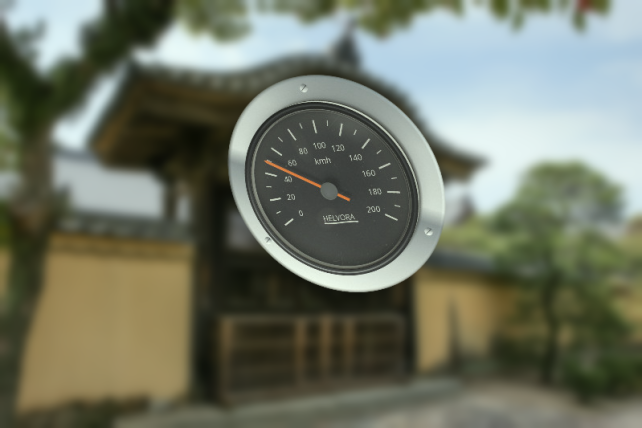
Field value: km/h 50
